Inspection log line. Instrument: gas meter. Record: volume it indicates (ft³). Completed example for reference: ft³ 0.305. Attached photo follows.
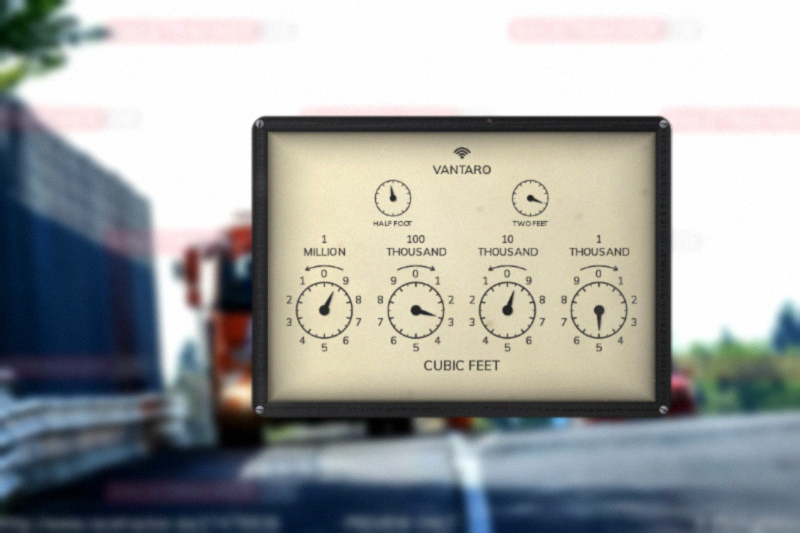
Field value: ft³ 929500
